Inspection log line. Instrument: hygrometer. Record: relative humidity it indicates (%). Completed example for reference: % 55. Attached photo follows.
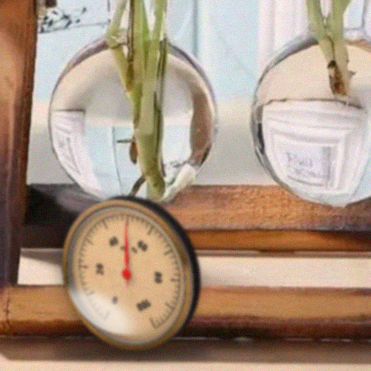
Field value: % 50
